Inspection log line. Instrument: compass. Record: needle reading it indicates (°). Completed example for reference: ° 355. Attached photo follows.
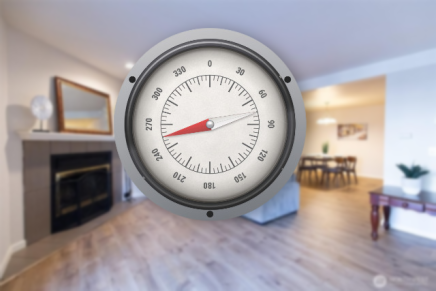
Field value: ° 255
